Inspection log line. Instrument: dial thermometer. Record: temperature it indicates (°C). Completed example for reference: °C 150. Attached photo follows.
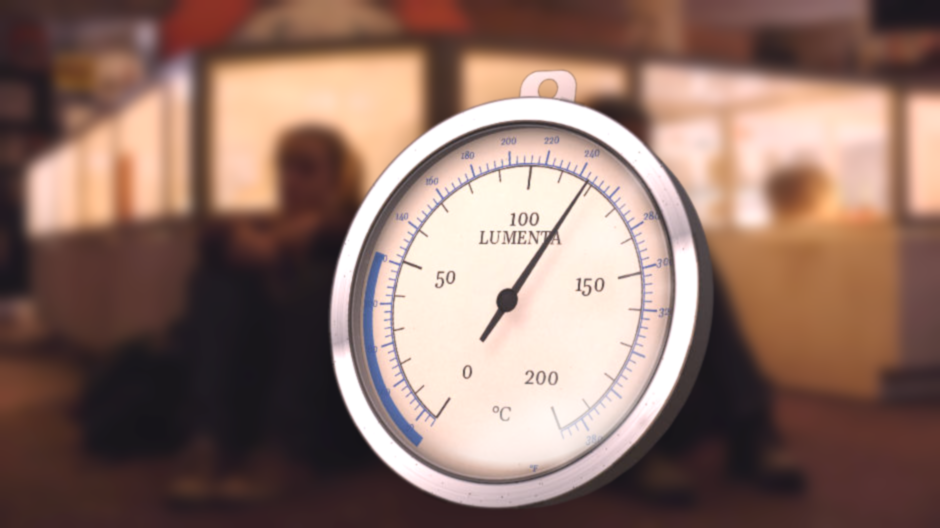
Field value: °C 120
